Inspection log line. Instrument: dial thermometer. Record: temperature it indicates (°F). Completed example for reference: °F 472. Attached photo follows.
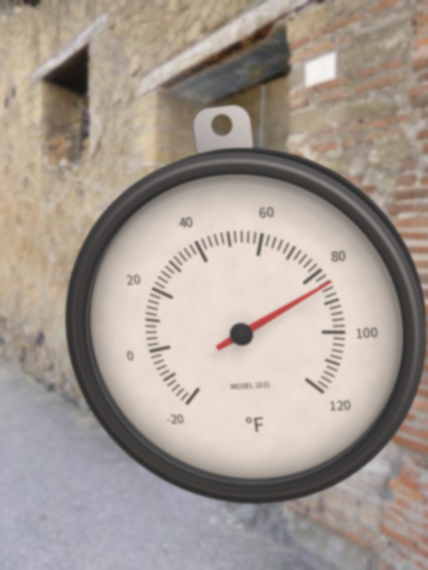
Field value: °F 84
